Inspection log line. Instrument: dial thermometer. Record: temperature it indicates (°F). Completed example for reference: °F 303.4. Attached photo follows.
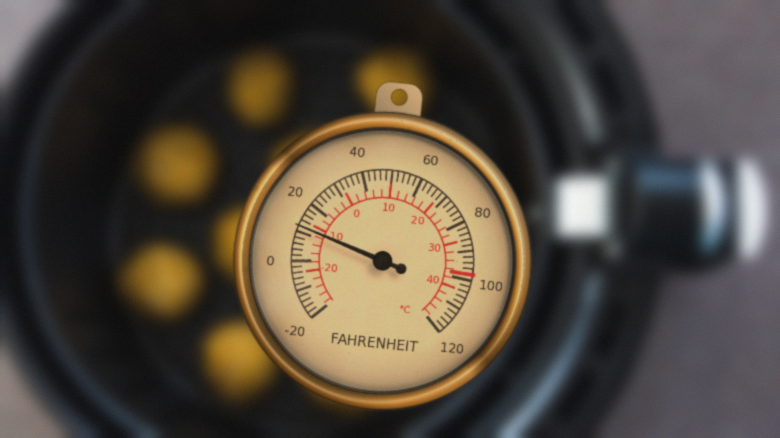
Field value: °F 12
